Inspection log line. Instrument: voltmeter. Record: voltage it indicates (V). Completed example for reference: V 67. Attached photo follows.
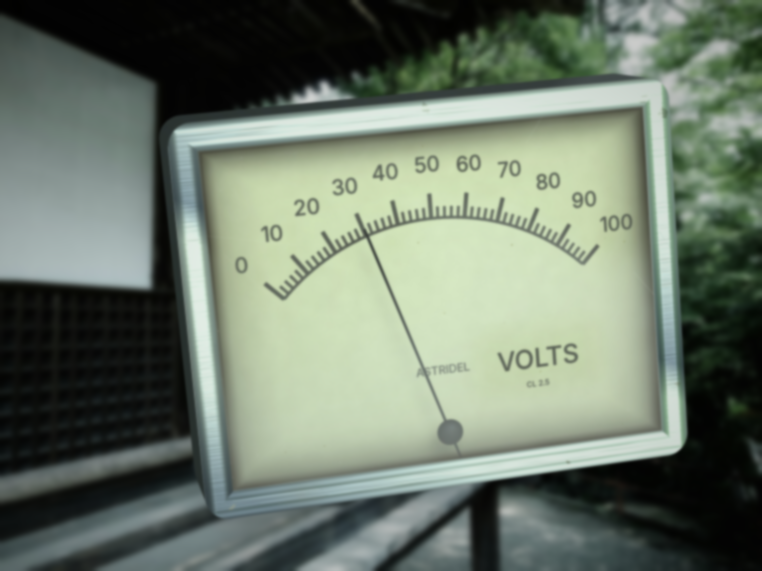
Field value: V 30
